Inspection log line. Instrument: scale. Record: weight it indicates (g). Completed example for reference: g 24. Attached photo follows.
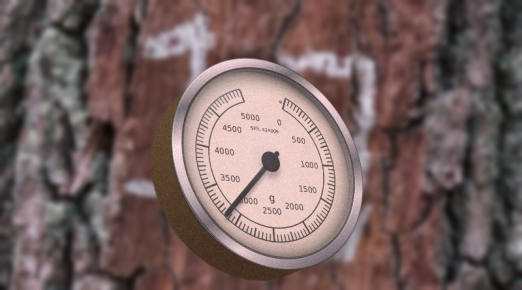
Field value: g 3150
